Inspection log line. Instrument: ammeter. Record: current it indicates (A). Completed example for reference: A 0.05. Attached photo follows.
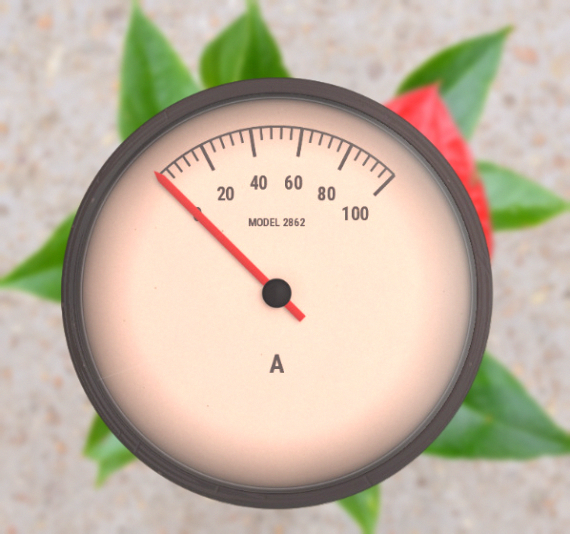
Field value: A 0
